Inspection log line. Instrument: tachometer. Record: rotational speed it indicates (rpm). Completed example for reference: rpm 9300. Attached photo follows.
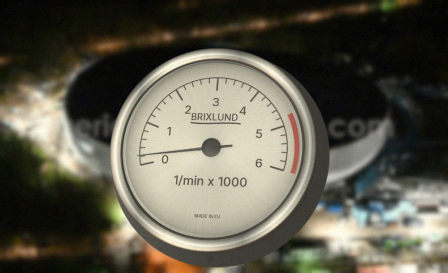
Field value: rpm 200
